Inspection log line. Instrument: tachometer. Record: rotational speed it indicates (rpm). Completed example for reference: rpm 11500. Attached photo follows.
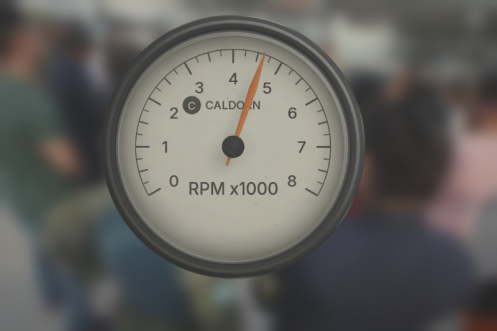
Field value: rpm 4625
